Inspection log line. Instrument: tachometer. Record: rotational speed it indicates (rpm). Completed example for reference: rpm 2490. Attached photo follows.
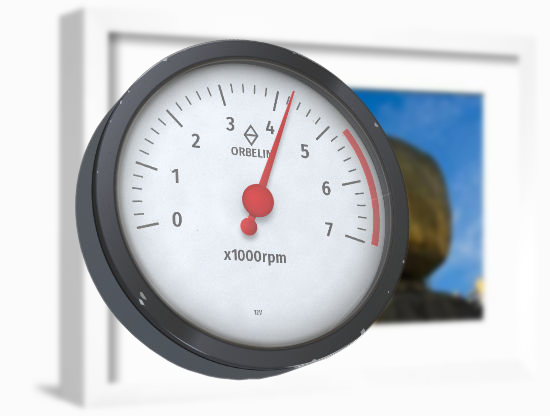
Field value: rpm 4200
